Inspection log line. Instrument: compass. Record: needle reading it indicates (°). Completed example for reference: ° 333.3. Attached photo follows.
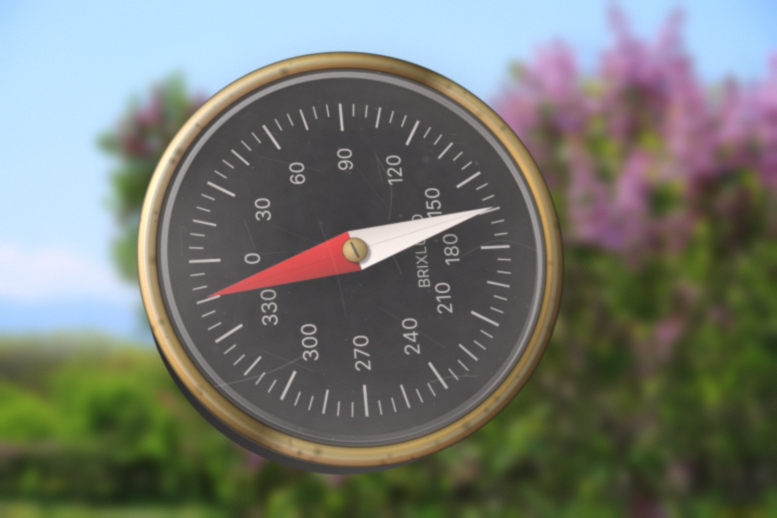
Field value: ° 345
